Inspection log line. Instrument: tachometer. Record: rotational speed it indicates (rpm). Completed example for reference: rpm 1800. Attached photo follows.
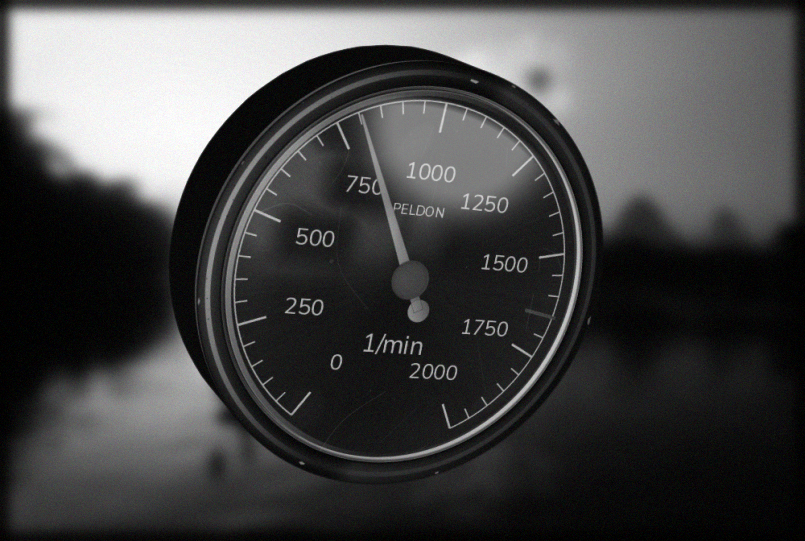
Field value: rpm 800
